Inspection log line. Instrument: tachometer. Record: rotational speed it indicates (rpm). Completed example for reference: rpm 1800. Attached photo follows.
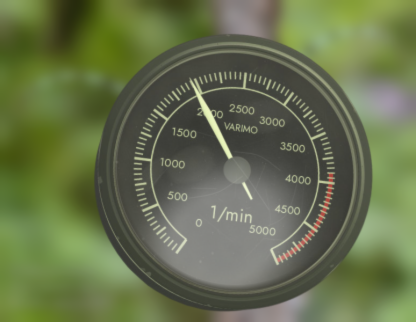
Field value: rpm 1950
